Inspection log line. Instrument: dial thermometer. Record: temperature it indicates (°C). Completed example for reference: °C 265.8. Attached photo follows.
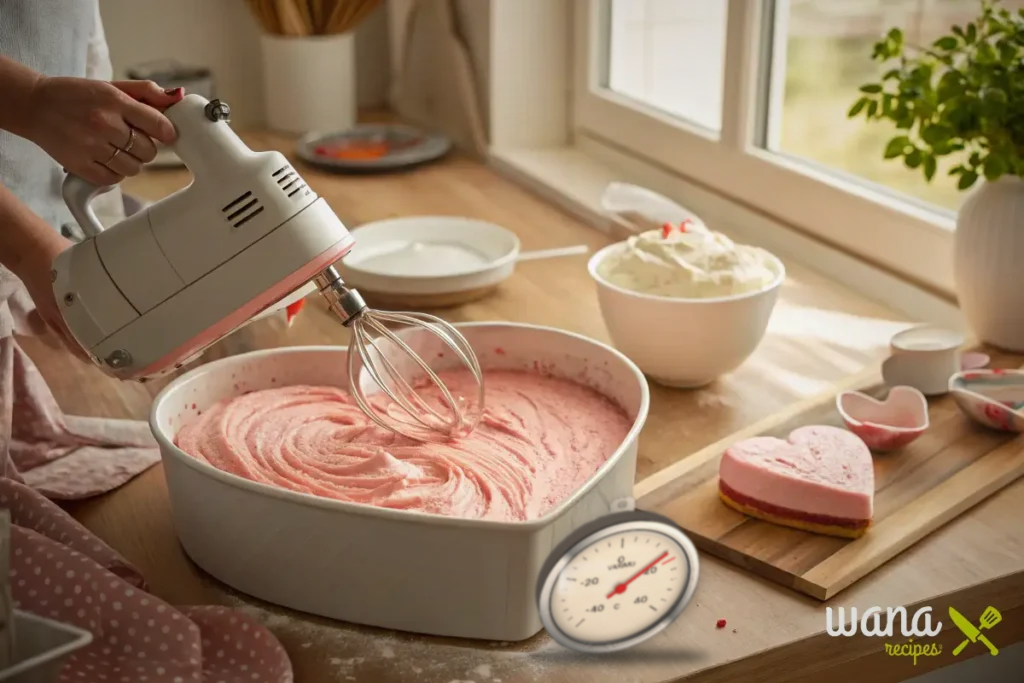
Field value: °C 16
